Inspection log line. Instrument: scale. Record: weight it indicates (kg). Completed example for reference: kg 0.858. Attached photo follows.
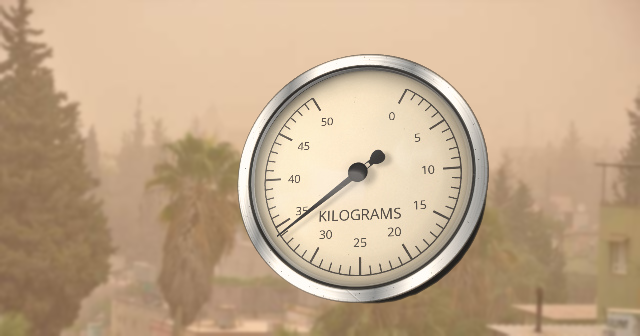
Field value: kg 34
